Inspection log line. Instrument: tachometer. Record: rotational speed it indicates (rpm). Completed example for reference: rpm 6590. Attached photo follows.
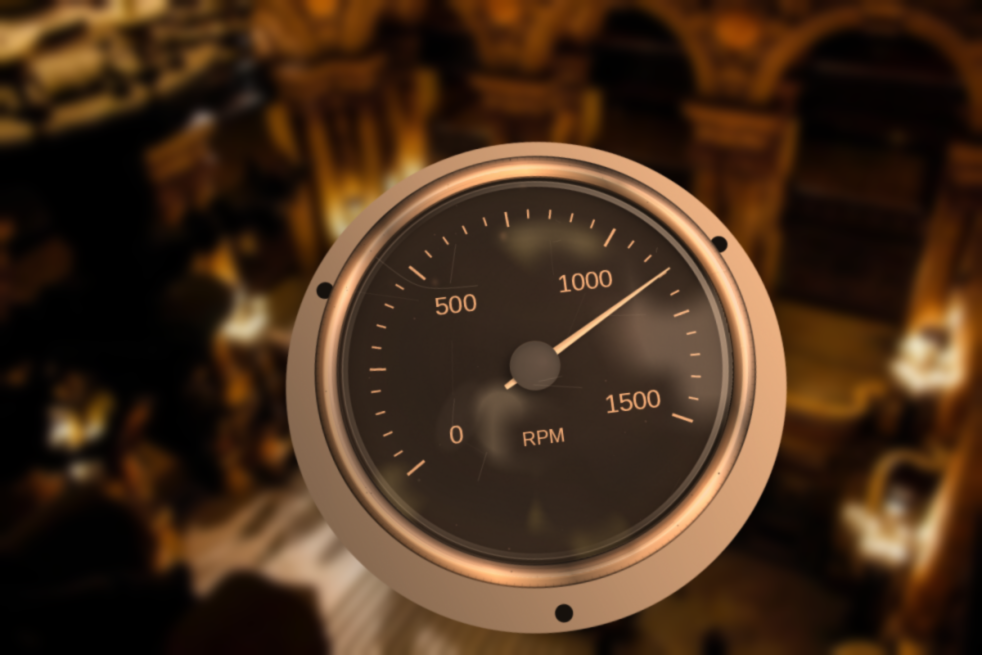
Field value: rpm 1150
